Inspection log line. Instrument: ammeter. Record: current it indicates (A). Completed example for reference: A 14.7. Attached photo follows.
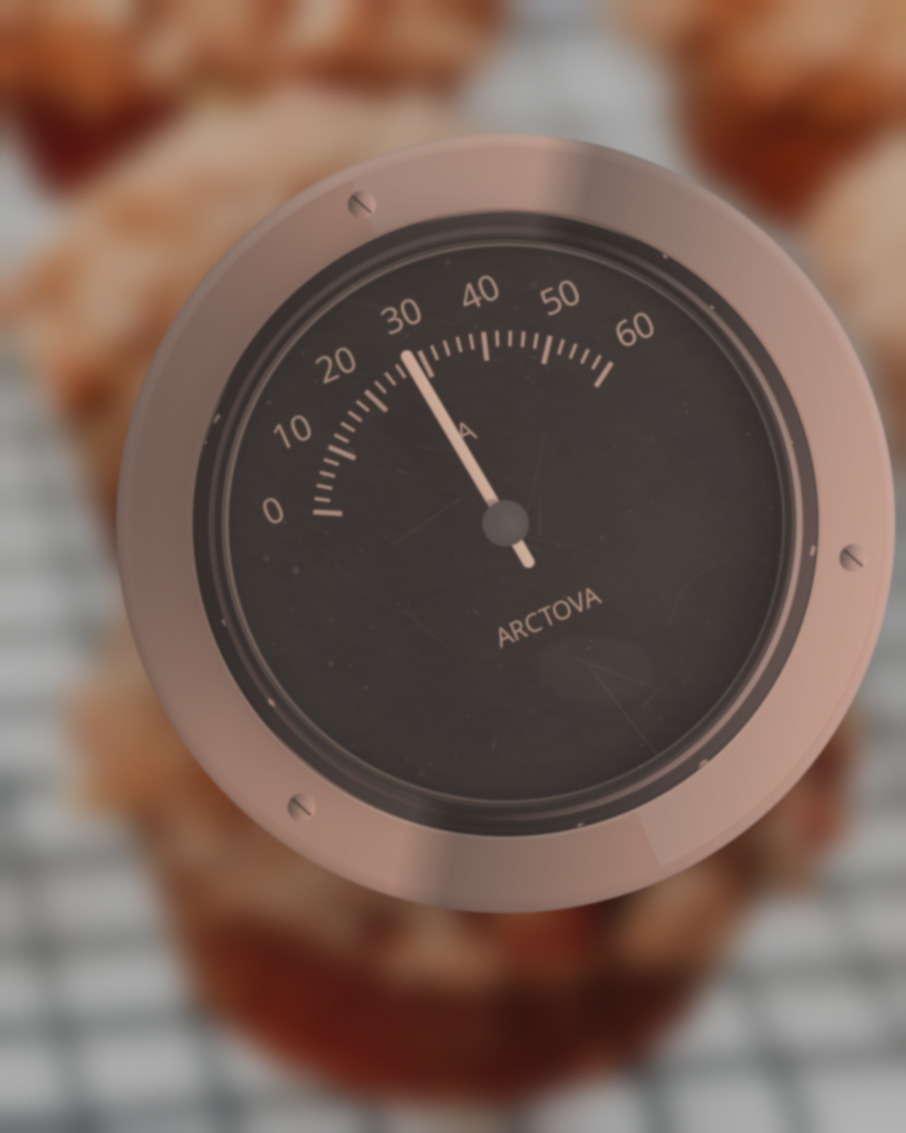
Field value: A 28
